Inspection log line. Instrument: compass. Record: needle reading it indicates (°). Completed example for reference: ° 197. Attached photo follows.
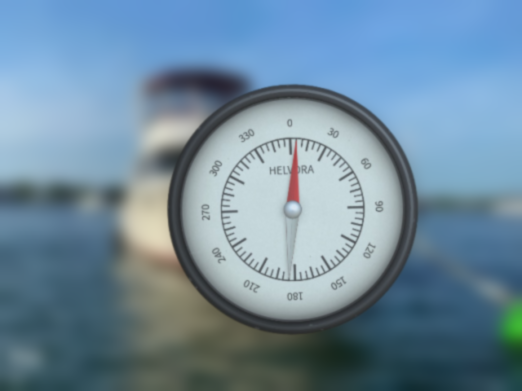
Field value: ° 5
